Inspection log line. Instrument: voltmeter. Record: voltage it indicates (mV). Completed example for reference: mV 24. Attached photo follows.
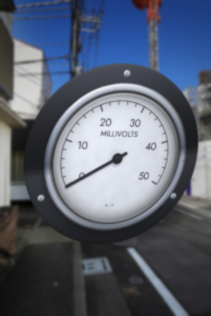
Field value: mV 0
